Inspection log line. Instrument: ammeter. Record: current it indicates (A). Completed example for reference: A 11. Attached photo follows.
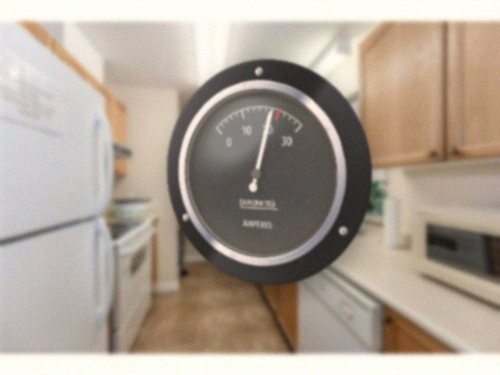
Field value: A 20
